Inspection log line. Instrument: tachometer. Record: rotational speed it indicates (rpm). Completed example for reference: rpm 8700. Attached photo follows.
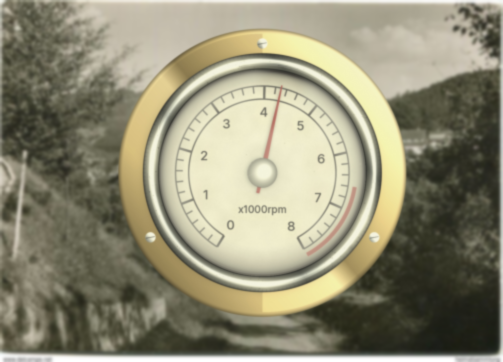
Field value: rpm 4300
